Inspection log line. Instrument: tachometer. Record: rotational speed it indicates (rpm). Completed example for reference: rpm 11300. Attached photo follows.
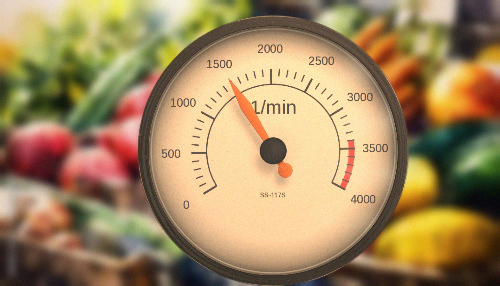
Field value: rpm 1500
